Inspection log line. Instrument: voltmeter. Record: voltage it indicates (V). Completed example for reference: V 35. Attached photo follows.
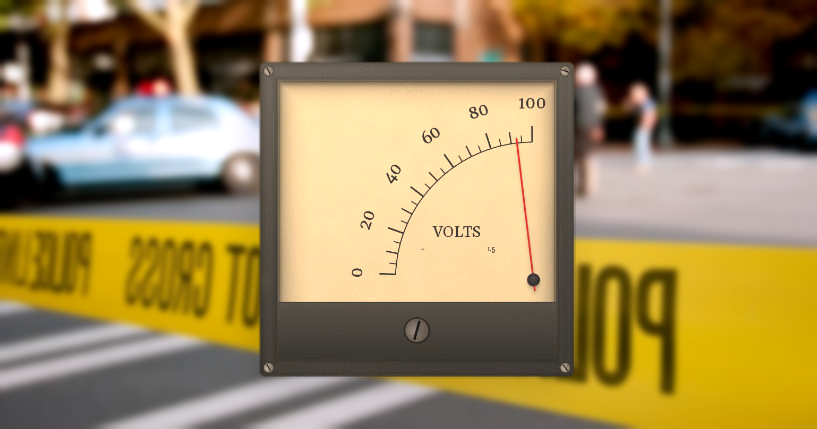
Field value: V 92.5
